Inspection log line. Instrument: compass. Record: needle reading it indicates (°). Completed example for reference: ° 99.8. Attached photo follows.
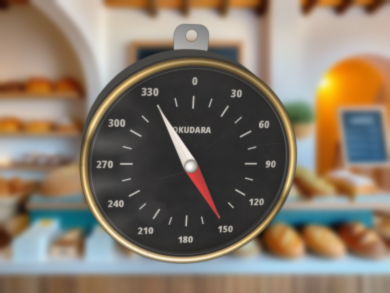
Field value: ° 150
